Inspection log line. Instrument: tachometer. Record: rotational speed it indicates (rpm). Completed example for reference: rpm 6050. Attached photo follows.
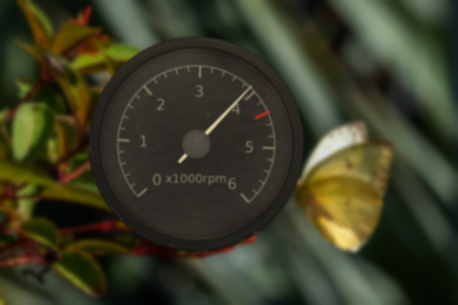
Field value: rpm 3900
